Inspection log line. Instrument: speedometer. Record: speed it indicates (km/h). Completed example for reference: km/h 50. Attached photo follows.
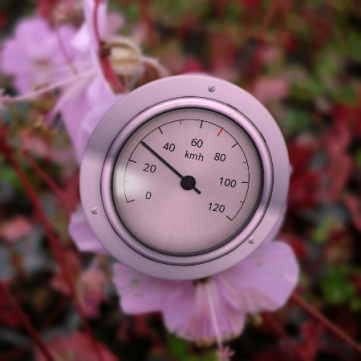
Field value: km/h 30
